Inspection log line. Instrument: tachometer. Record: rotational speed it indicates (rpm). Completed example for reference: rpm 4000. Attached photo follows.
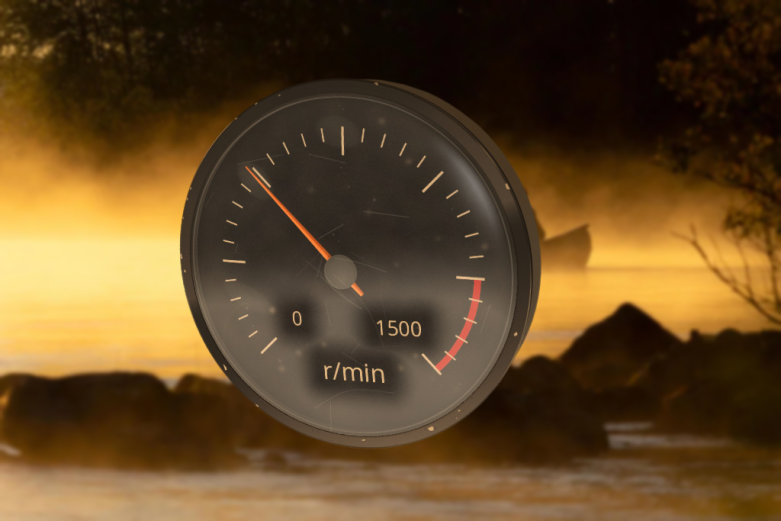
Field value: rpm 500
